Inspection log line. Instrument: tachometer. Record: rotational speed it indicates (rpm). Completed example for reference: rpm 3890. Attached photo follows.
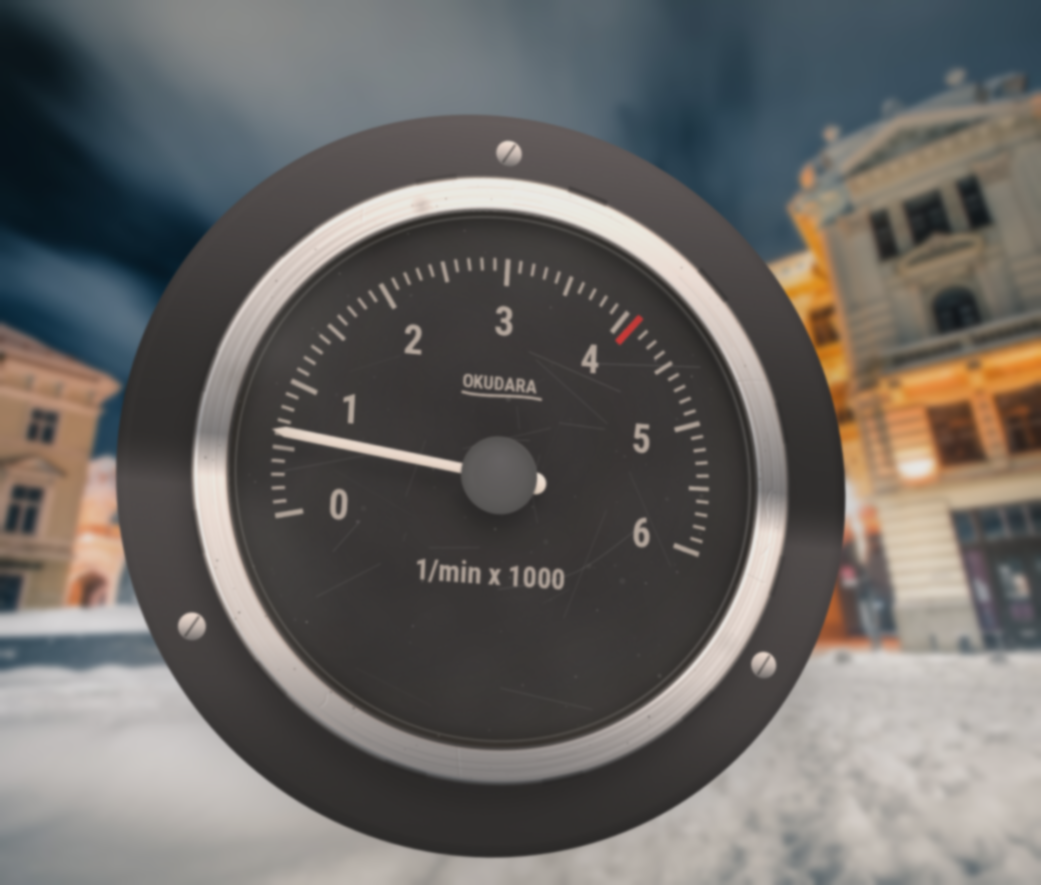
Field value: rpm 600
